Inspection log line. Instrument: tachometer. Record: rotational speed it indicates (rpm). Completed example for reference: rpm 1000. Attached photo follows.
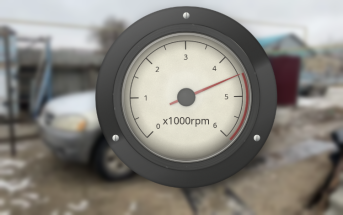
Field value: rpm 4500
